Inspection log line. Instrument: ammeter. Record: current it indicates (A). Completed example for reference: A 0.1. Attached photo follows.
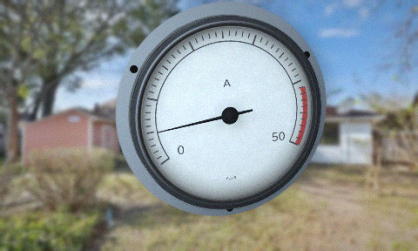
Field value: A 5
